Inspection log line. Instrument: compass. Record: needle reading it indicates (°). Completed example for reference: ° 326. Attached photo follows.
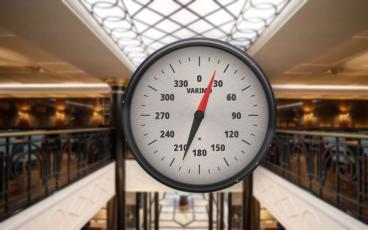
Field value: ° 20
